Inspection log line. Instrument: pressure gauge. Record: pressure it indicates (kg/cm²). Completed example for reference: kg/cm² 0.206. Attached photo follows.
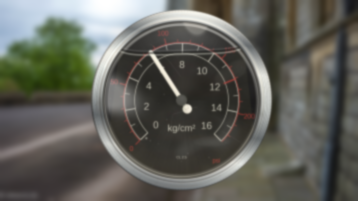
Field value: kg/cm² 6
